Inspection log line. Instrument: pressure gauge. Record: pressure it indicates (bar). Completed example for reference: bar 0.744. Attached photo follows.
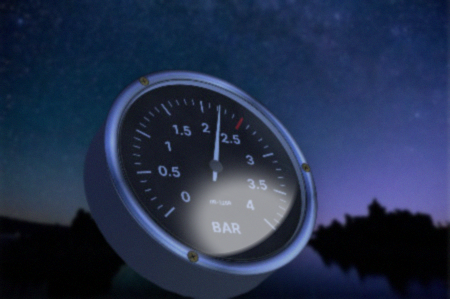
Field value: bar 2.2
